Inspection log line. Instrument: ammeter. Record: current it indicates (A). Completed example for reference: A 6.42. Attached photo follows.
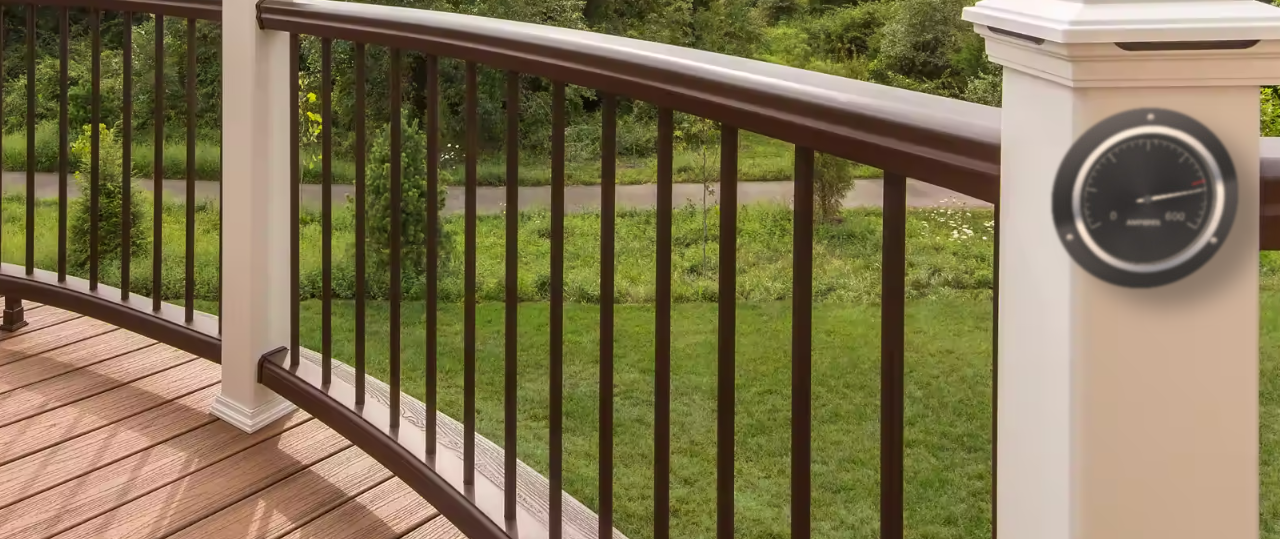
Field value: A 500
